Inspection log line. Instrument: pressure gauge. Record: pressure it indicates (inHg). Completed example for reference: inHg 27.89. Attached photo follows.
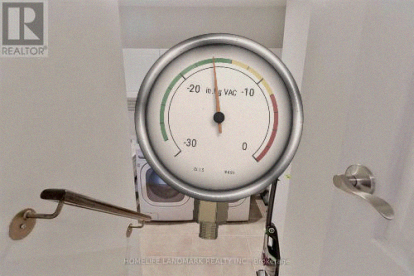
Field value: inHg -16
